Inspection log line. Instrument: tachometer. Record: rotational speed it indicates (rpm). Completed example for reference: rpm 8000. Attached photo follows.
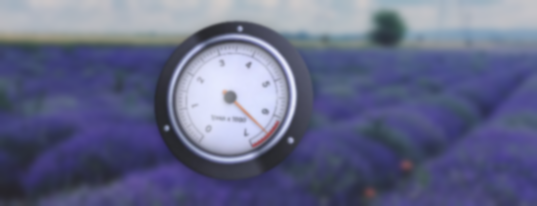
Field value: rpm 6500
